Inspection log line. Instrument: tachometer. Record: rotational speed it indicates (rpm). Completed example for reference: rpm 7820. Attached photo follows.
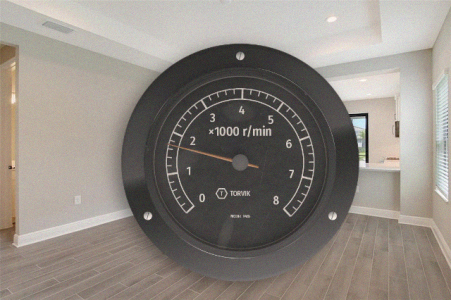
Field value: rpm 1700
